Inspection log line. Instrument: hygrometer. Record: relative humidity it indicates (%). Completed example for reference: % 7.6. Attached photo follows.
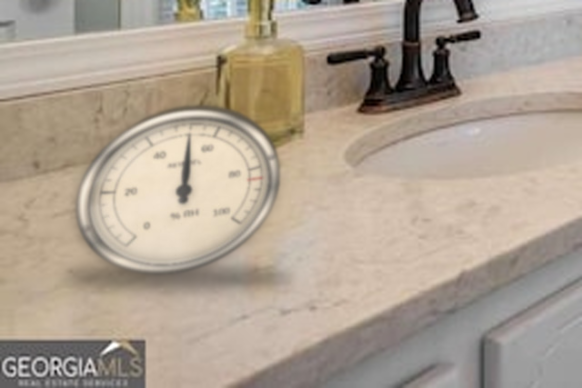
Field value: % 52
